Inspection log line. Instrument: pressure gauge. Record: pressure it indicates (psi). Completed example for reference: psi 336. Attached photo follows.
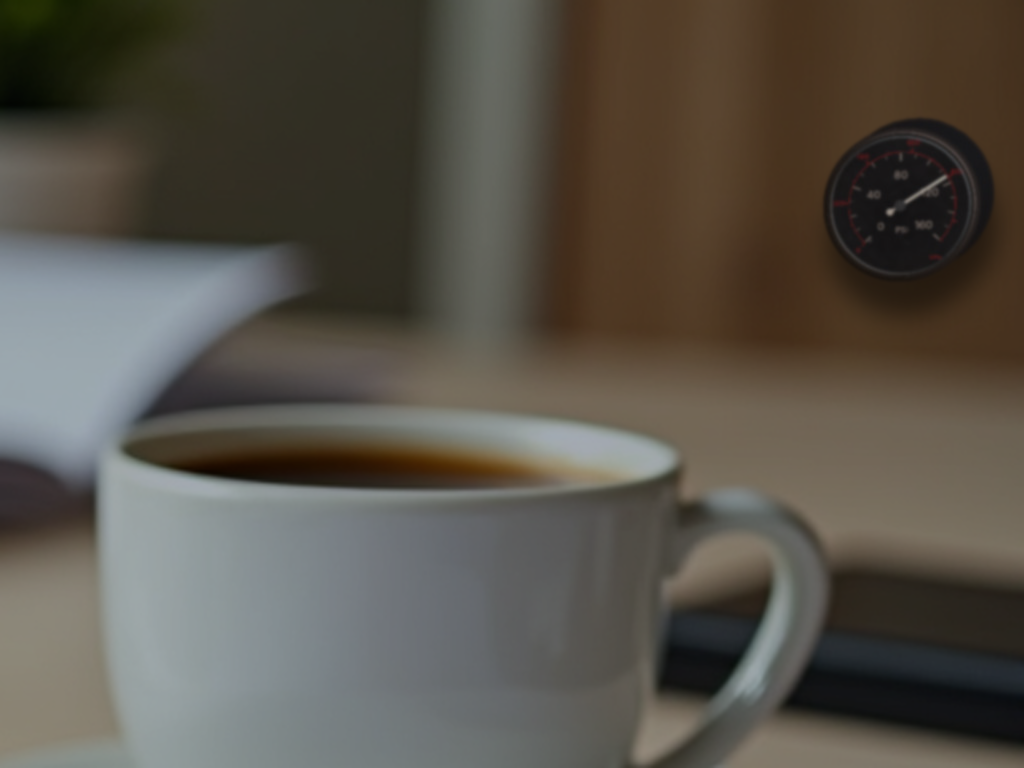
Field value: psi 115
